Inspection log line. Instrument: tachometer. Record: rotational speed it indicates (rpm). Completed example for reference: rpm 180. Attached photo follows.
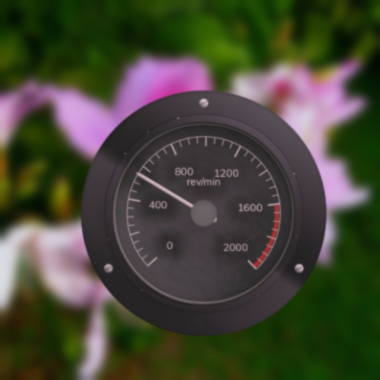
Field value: rpm 550
